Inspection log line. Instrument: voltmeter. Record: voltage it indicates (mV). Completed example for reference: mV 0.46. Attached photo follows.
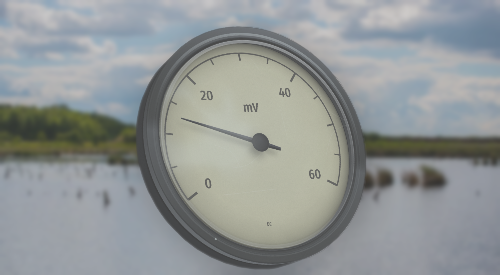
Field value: mV 12.5
